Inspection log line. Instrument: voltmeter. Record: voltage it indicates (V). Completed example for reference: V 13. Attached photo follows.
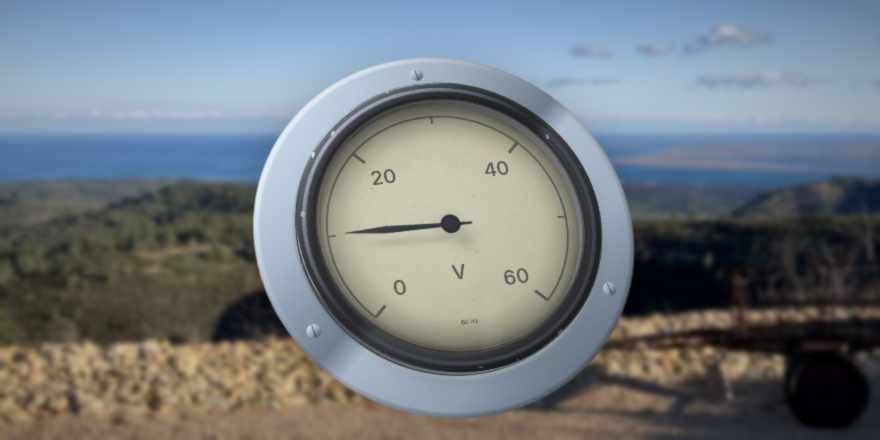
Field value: V 10
